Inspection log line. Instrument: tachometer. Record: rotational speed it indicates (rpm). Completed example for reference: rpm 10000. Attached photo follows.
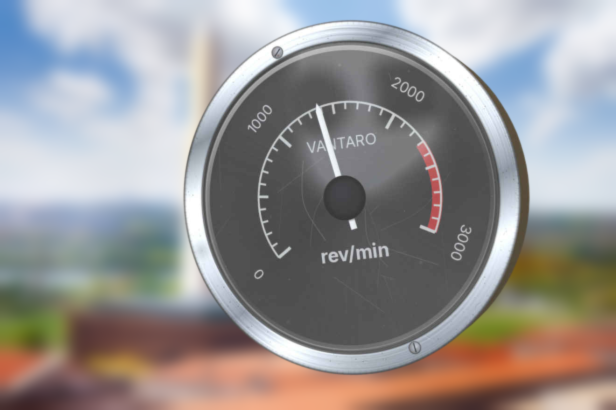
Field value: rpm 1400
